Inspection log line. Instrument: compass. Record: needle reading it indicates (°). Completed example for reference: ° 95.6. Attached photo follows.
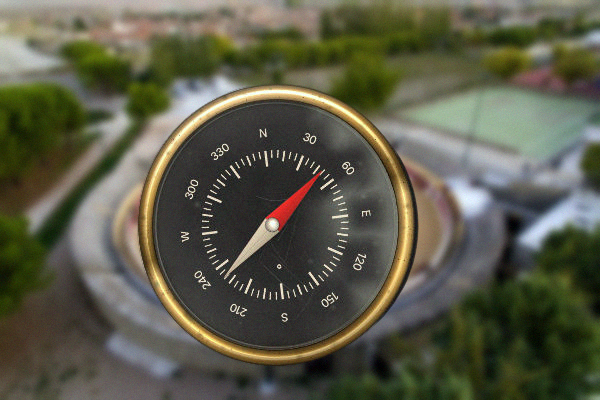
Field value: ° 50
